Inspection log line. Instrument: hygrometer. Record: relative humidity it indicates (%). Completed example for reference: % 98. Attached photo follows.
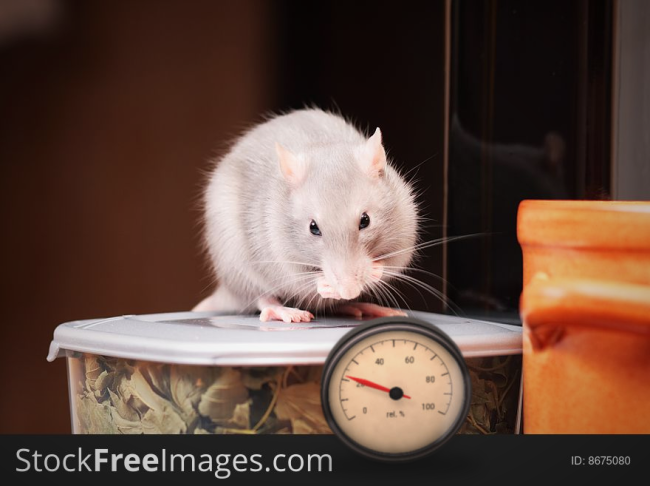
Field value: % 22.5
